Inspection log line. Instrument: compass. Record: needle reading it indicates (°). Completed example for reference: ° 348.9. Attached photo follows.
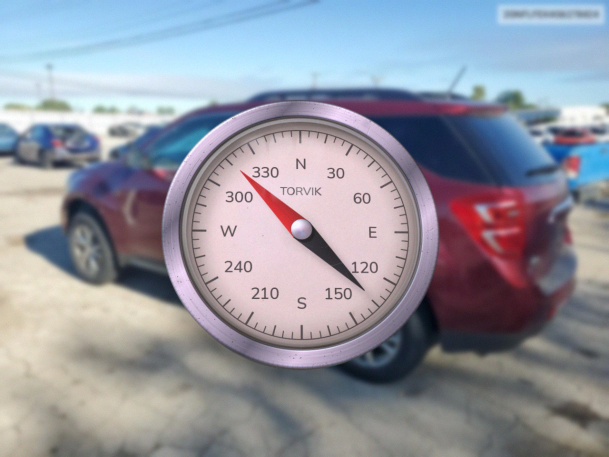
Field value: ° 315
